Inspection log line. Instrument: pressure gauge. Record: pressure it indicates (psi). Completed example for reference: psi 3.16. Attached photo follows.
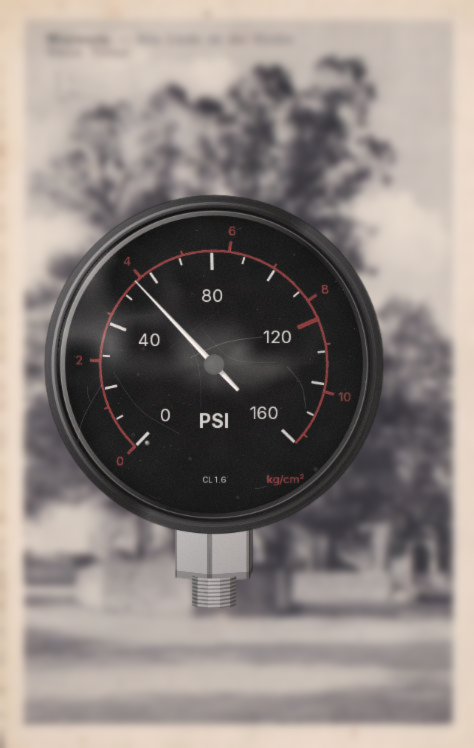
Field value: psi 55
